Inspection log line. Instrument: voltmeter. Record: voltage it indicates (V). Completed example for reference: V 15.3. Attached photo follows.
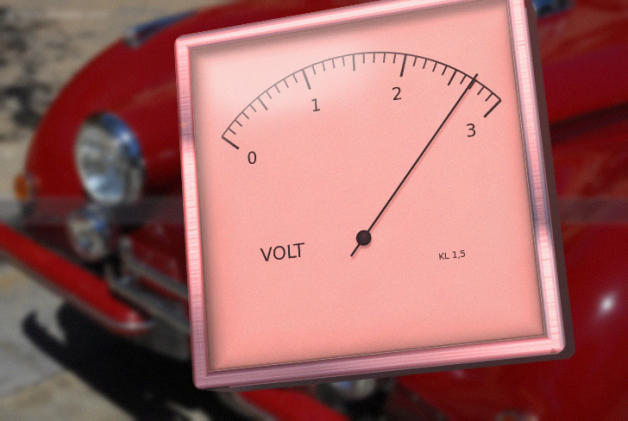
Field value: V 2.7
